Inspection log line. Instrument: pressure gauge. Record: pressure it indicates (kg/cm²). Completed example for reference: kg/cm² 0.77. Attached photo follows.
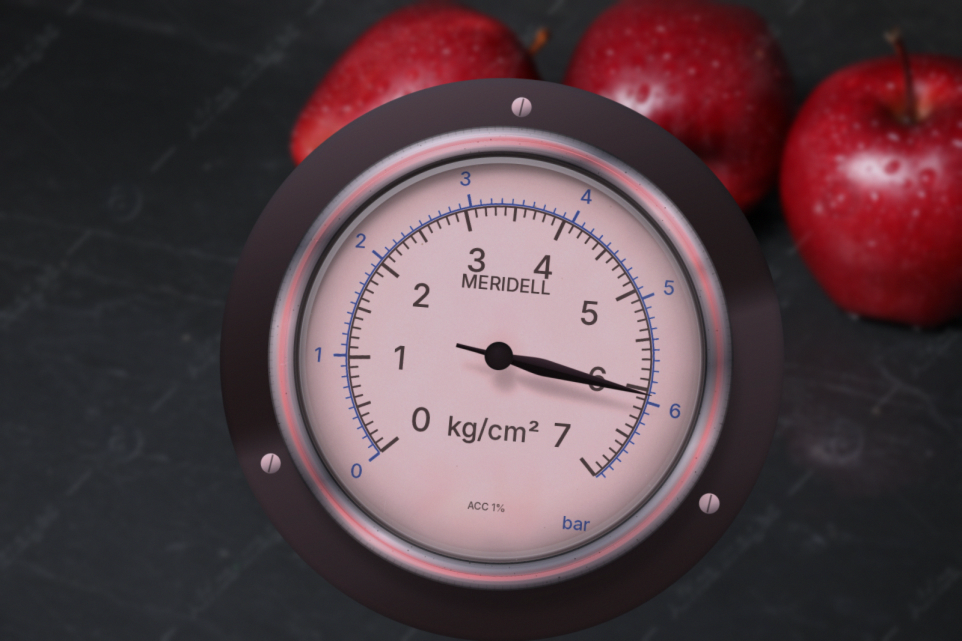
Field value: kg/cm² 6.05
